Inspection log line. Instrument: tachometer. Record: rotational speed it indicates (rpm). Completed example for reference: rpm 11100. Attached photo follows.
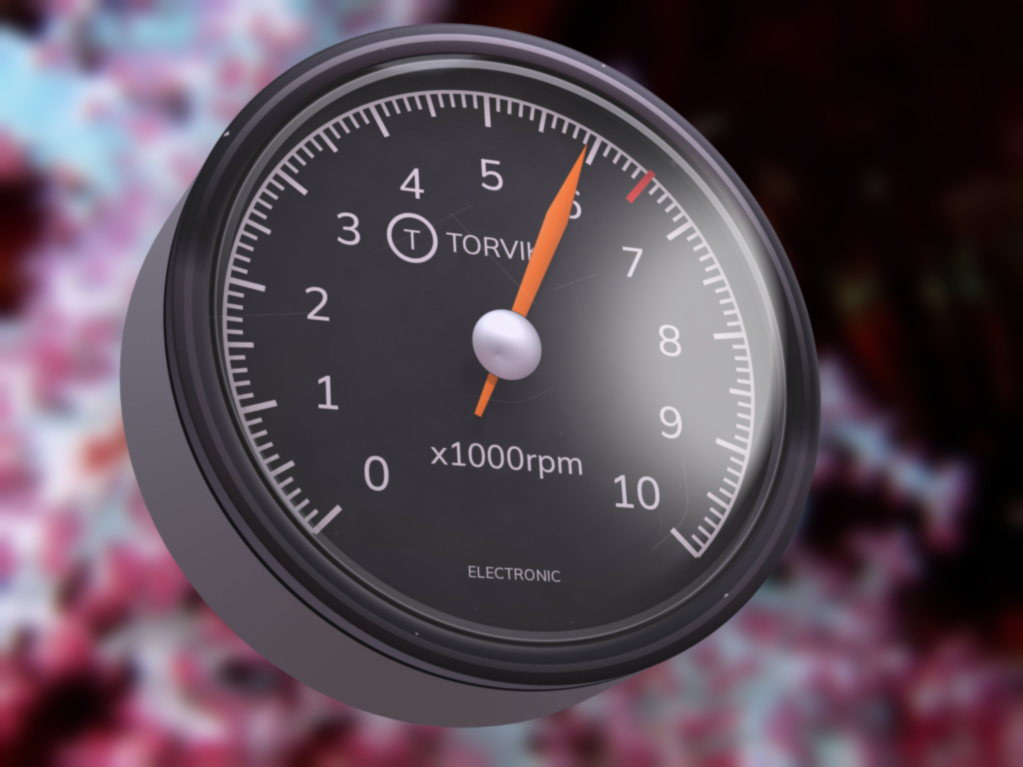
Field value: rpm 5900
